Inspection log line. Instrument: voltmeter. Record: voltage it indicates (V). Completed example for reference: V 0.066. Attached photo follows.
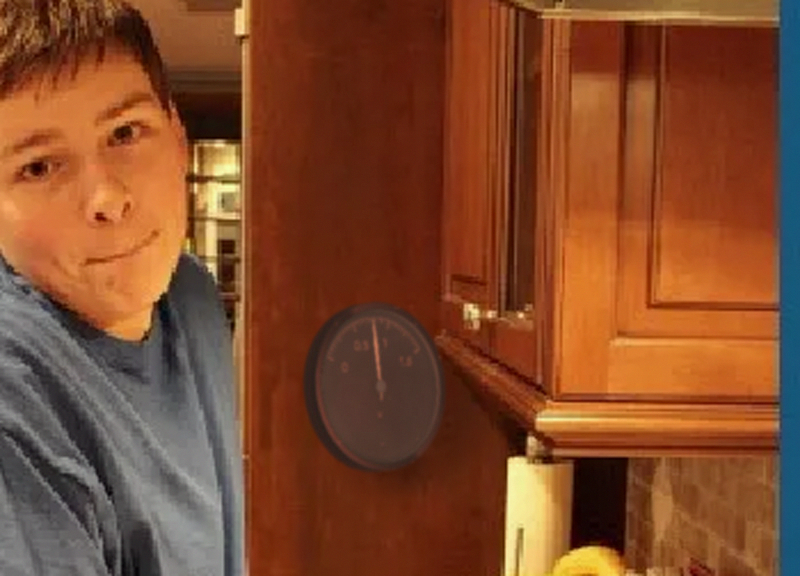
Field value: V 0.75
